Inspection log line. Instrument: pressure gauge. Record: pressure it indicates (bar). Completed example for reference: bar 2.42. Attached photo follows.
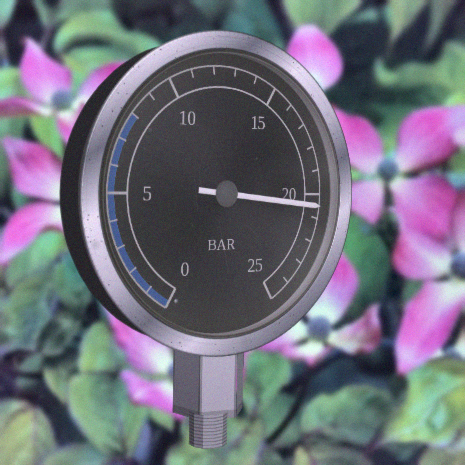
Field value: bar 20.5
